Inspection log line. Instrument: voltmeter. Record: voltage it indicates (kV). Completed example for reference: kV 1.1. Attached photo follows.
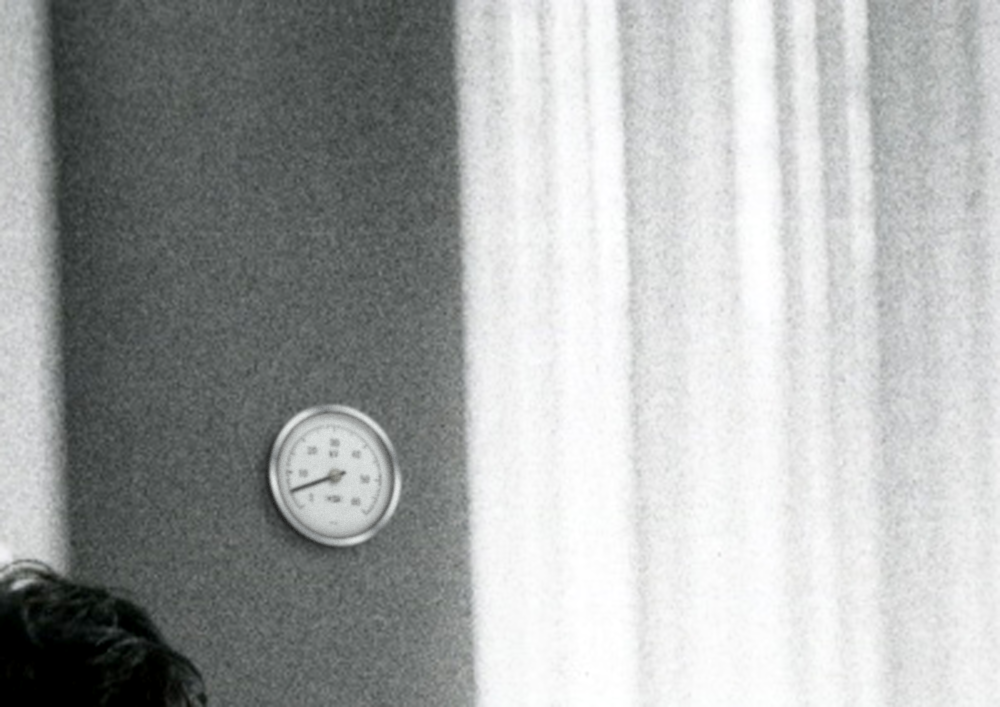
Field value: kV 5
